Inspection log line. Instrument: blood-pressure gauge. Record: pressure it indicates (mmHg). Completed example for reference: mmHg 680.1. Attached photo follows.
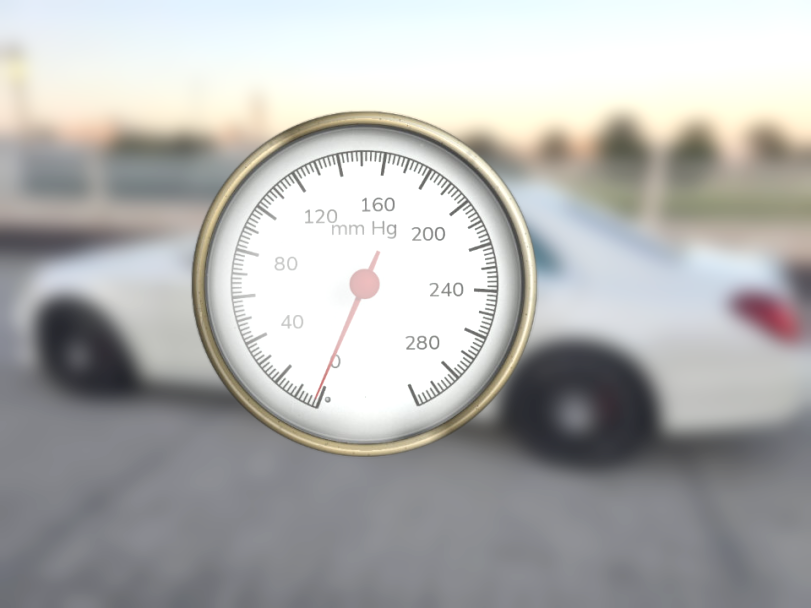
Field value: mmHg 2
